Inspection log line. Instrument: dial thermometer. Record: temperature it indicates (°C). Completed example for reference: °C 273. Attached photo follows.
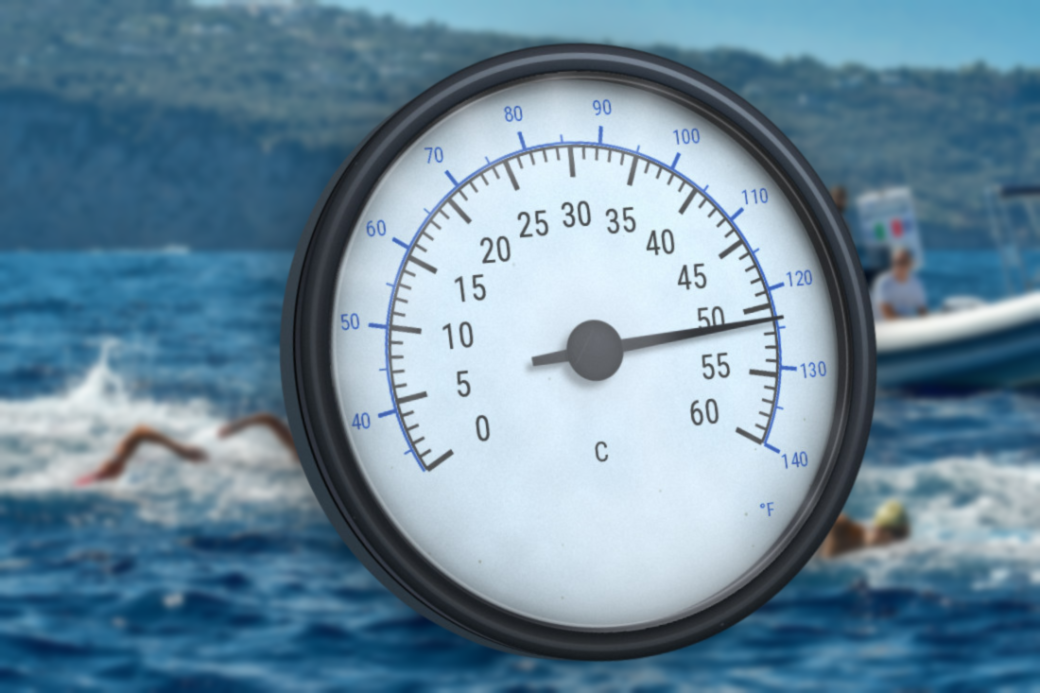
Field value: °C 51
